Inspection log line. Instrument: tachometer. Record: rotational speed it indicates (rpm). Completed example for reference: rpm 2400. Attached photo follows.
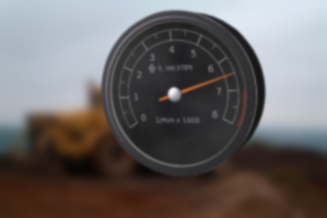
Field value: rpm 6500
